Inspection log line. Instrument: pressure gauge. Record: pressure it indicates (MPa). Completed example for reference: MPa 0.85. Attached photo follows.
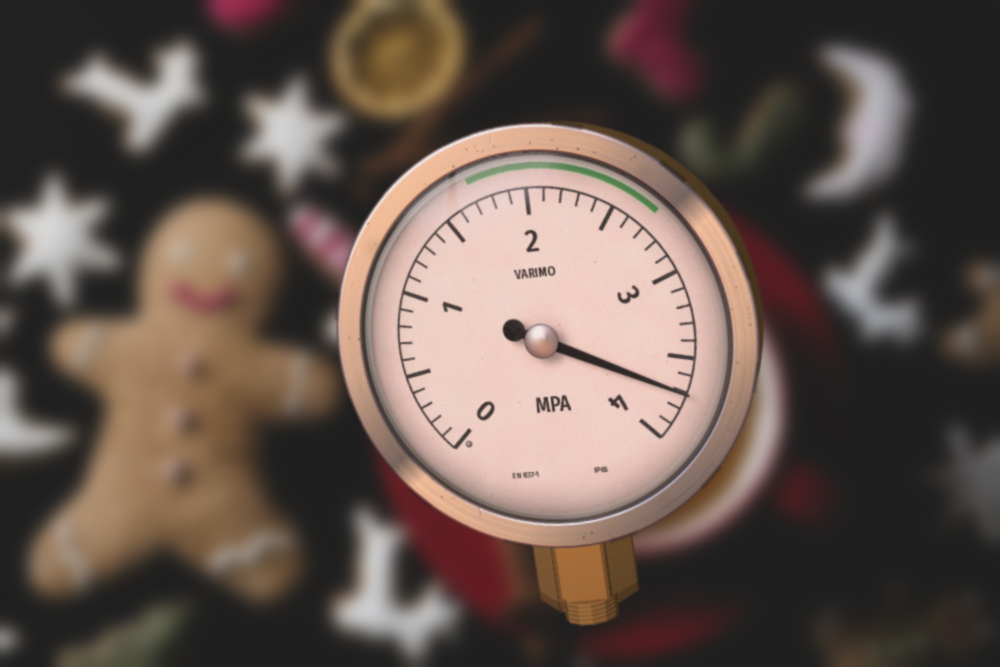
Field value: MPa 3.7
